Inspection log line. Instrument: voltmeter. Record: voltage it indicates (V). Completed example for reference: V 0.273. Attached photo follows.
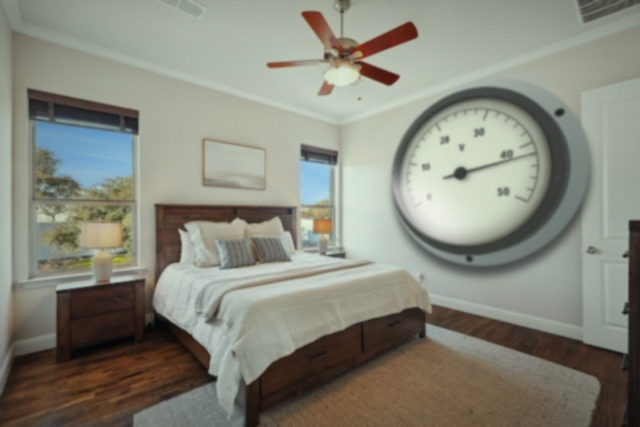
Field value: V 42
